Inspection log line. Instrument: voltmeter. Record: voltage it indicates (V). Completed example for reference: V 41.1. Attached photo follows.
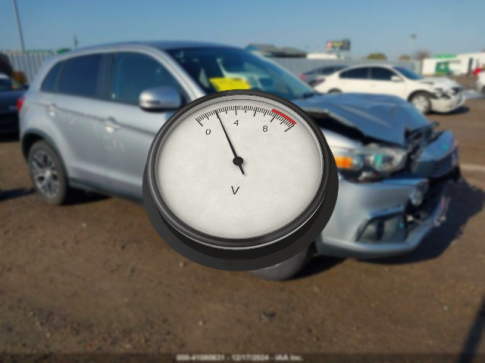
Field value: V 2
